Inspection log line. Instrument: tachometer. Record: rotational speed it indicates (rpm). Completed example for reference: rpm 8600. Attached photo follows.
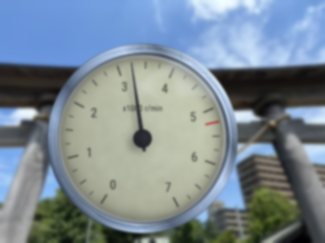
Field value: rpm 3250
